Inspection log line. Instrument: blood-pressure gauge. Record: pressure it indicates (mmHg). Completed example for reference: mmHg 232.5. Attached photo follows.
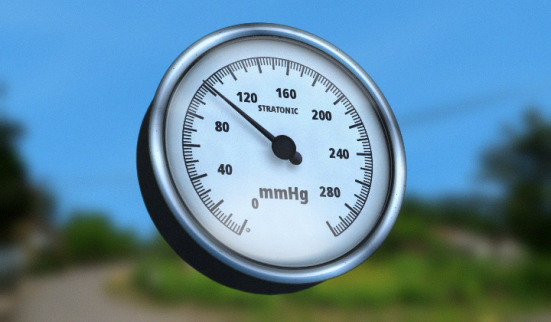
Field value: mmHg 100
